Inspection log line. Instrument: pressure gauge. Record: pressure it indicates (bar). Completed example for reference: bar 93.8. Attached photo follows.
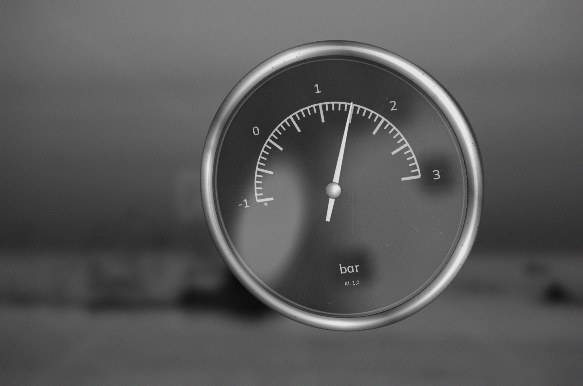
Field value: bar 1.5
